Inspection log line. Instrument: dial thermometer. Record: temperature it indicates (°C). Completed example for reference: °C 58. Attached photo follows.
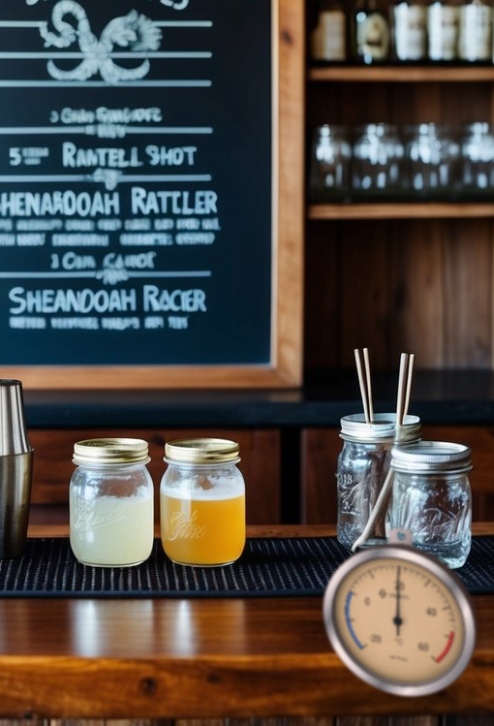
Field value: °C 20
